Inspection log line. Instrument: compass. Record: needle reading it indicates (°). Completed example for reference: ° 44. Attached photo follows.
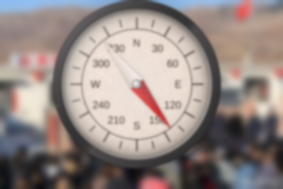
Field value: ° 142.5
